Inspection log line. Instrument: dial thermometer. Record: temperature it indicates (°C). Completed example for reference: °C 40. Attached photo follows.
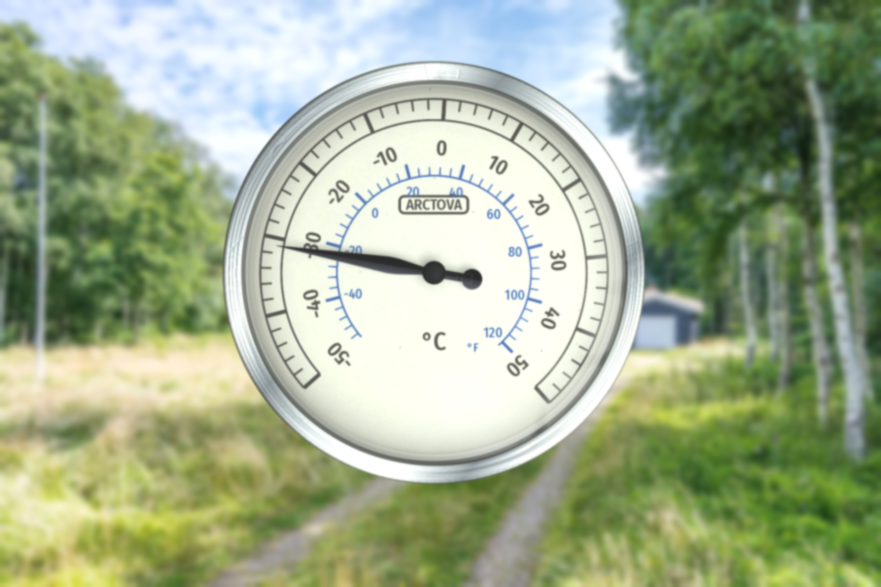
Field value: °C -31
